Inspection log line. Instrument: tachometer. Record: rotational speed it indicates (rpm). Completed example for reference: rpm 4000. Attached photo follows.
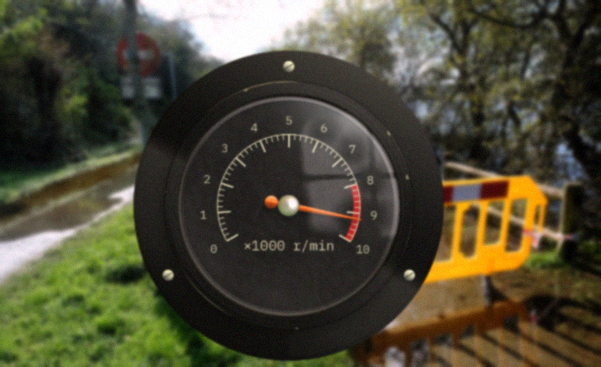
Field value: rpm 9200
